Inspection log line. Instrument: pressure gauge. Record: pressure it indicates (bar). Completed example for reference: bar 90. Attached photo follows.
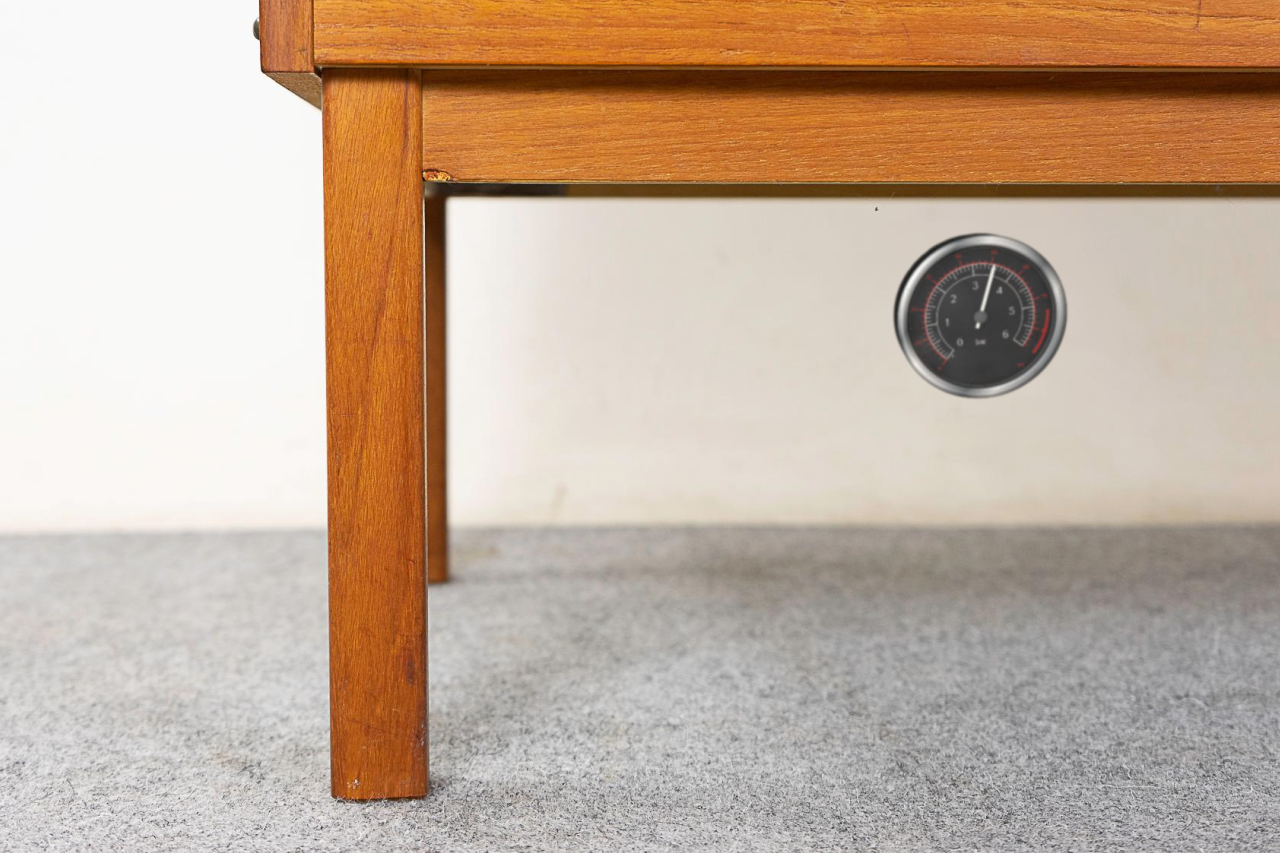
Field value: bar 3.5
